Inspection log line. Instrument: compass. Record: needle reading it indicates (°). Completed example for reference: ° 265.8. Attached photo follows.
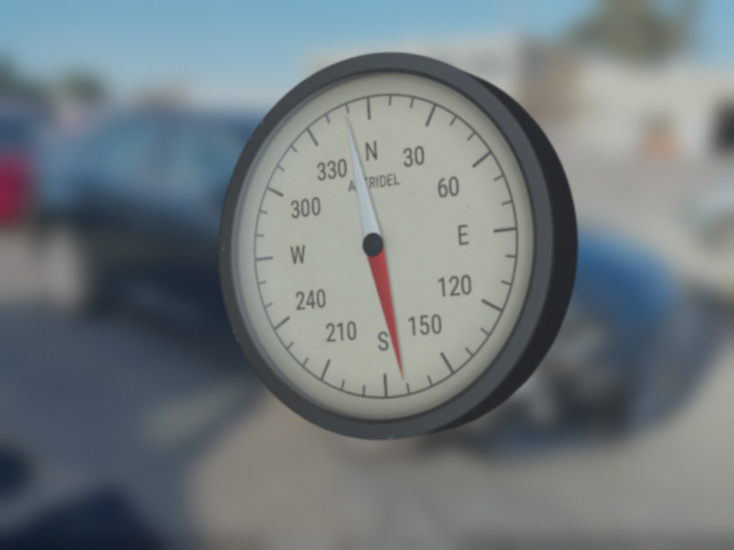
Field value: ° 170
